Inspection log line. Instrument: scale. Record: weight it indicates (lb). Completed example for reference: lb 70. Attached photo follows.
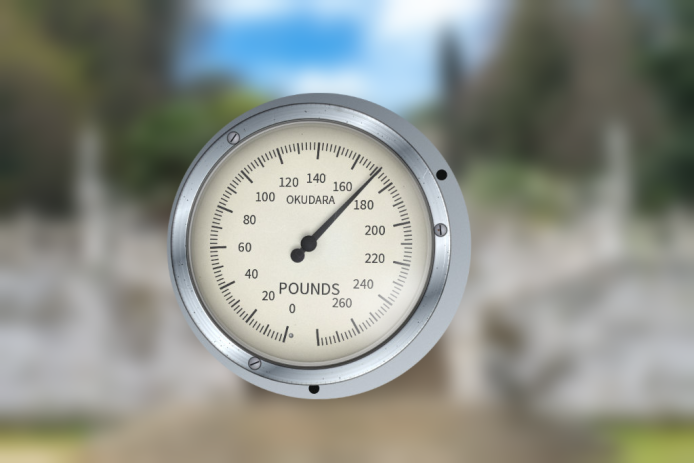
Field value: lb 172
